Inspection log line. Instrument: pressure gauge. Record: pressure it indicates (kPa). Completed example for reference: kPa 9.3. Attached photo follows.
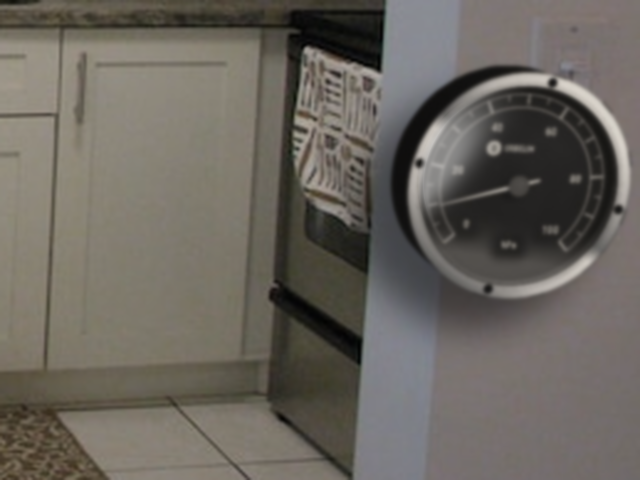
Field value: kPa 10
